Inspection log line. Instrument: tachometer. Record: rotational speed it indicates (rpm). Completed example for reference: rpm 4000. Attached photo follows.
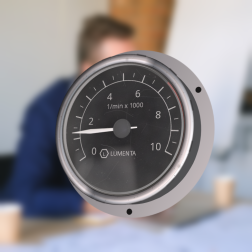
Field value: rpm 1250
